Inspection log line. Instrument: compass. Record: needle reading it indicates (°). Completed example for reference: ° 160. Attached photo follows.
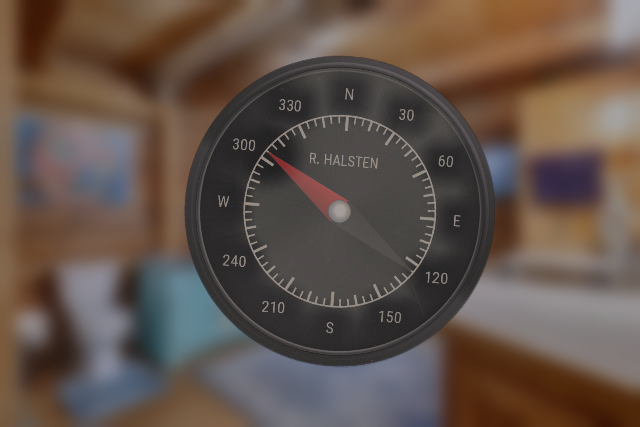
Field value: ° 305
